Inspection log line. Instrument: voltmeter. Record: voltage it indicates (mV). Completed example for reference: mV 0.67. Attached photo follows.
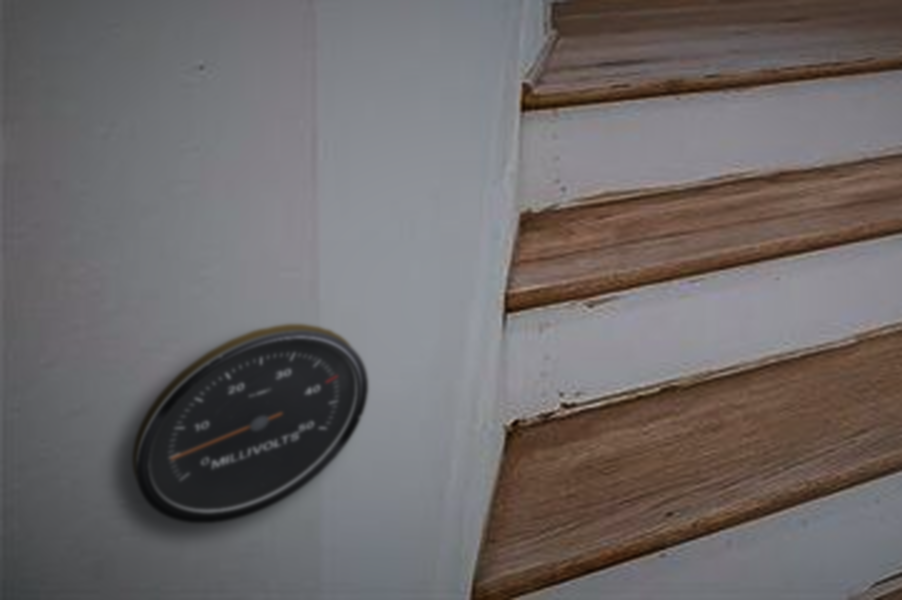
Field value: mV 5
